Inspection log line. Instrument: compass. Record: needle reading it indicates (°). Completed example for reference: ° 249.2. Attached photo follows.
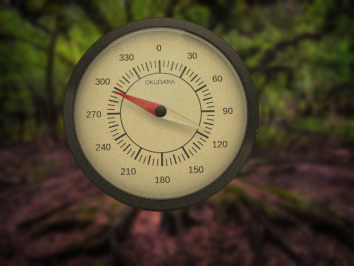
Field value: ° 295
